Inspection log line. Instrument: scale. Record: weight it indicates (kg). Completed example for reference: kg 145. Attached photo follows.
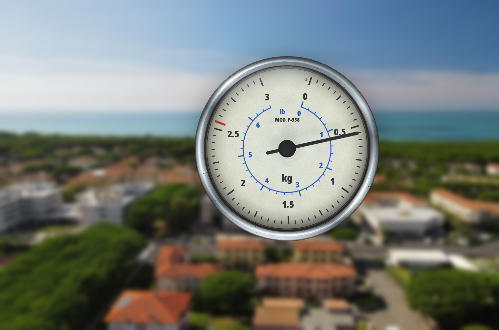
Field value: kg 0.55
